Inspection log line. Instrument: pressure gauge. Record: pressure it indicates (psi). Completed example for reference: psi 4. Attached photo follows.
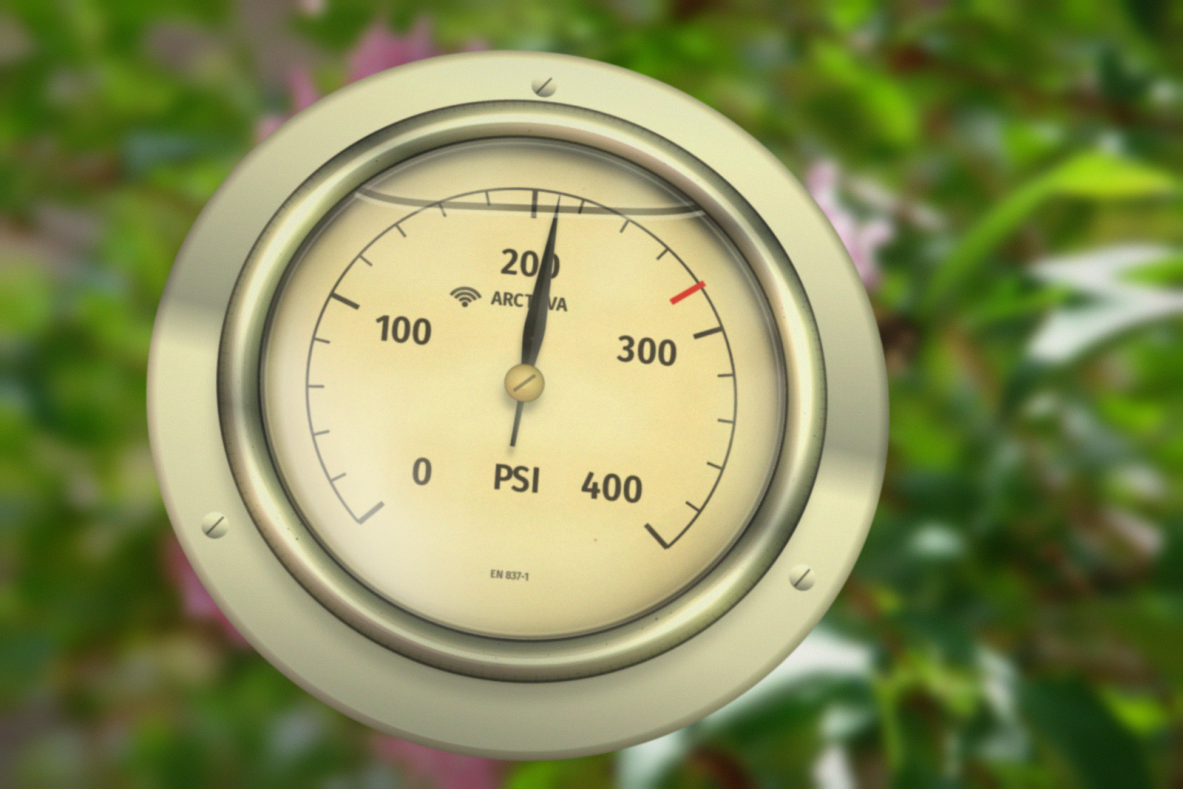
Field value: psi 210
